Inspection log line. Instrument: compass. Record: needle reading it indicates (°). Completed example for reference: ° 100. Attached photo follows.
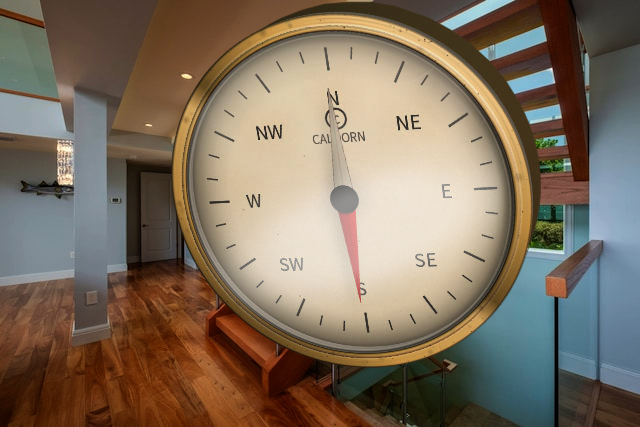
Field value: ° 180
